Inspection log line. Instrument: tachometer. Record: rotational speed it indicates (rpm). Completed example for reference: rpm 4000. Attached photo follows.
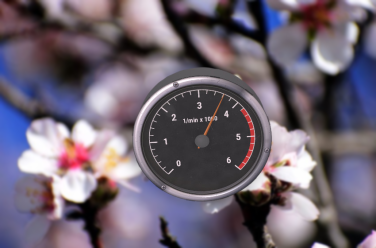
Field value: rpm 3600
